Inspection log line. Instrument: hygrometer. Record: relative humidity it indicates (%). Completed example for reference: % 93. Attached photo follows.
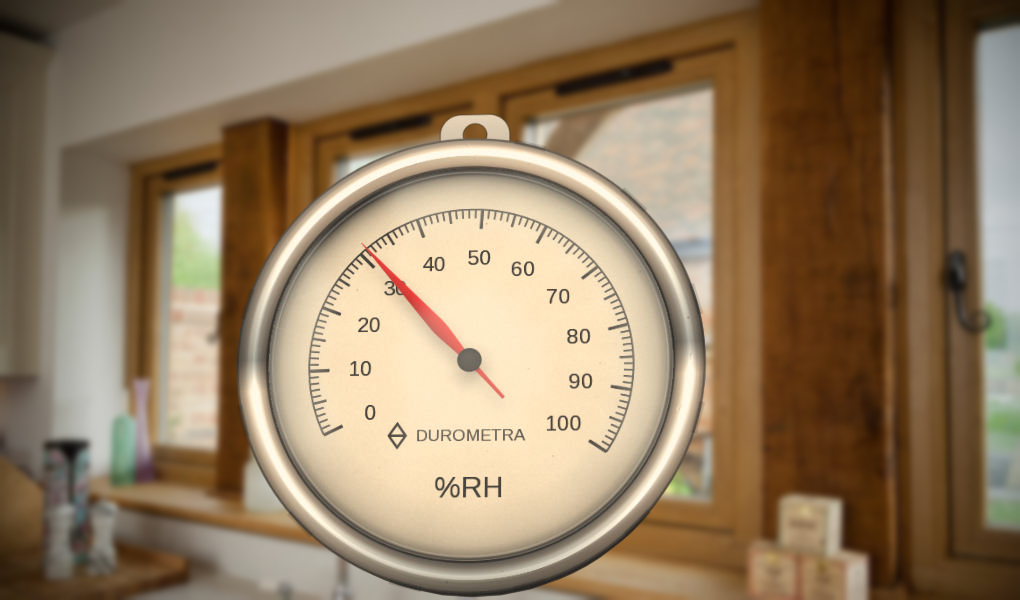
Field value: % 31
